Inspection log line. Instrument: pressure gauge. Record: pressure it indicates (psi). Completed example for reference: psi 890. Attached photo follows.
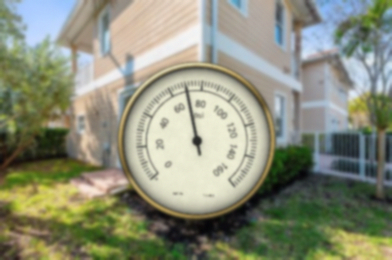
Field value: psi 70
